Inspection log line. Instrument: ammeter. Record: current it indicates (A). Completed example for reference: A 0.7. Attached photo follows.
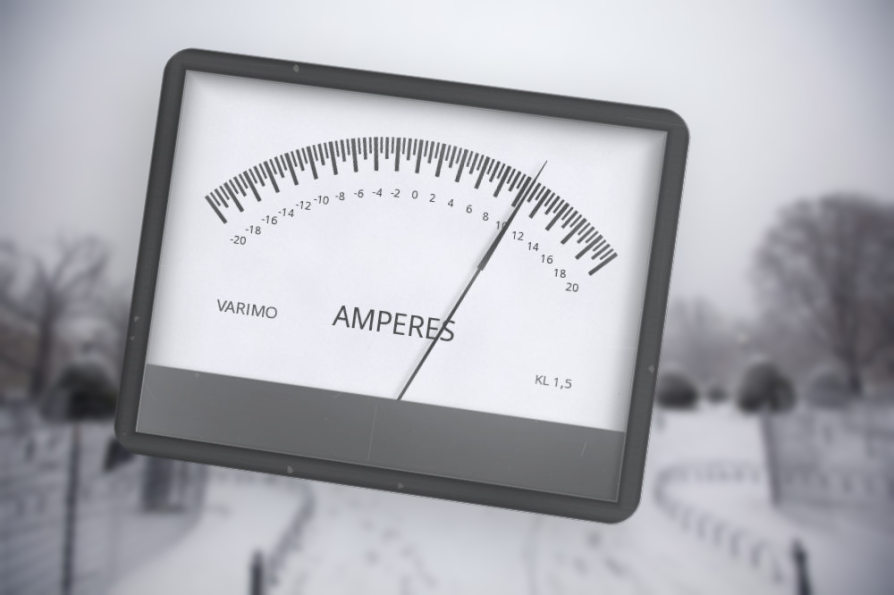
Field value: A 10.5
